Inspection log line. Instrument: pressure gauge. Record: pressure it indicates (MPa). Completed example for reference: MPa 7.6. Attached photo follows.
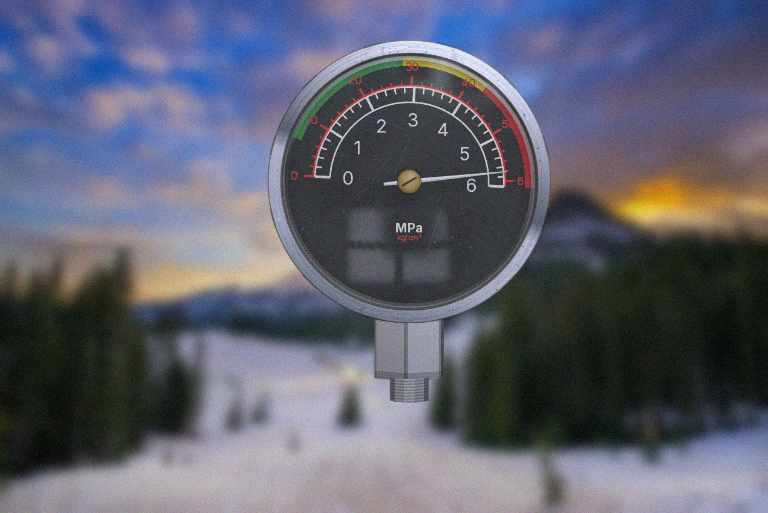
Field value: MPa 5.7
